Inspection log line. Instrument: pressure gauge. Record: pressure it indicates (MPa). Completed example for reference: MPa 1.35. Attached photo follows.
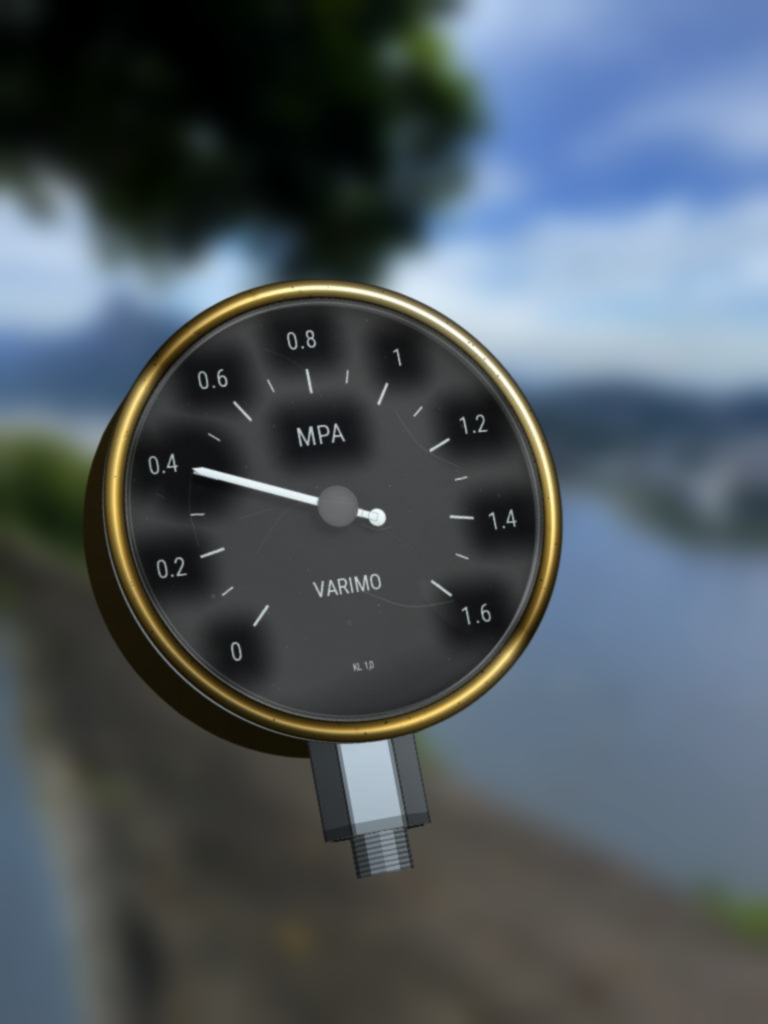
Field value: MPa 0.4
